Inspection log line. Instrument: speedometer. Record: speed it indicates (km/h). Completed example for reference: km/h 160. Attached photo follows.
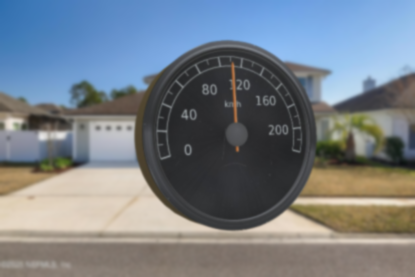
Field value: km/h 110
